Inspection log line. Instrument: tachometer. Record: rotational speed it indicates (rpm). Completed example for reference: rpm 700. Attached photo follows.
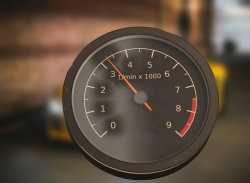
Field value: rpm 3250
